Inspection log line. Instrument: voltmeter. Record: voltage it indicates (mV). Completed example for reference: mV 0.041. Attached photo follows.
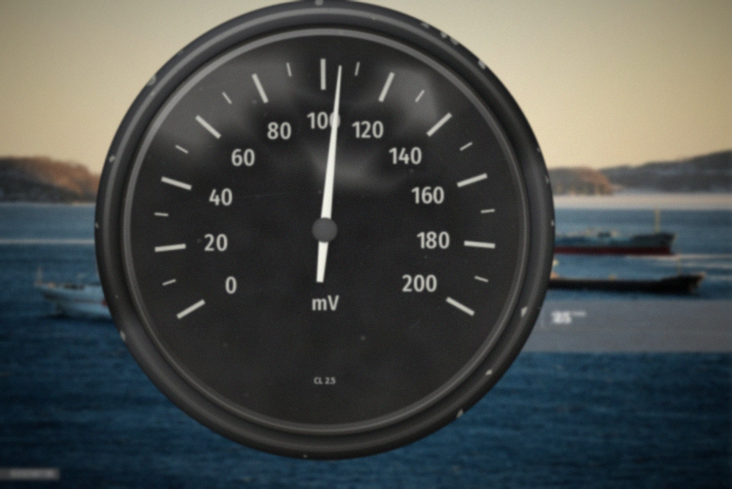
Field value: mV 105
